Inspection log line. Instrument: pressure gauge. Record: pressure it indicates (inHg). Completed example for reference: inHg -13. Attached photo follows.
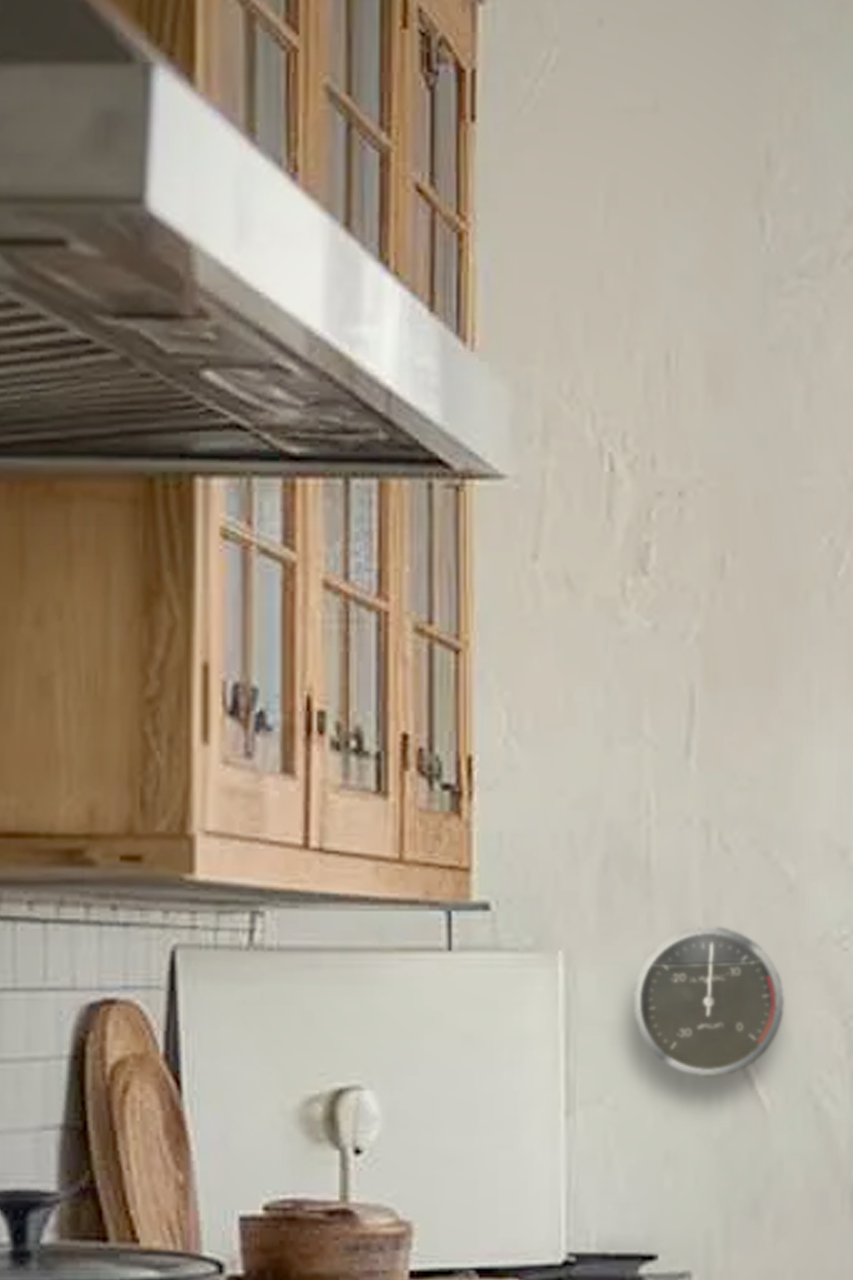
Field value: inHg -14
